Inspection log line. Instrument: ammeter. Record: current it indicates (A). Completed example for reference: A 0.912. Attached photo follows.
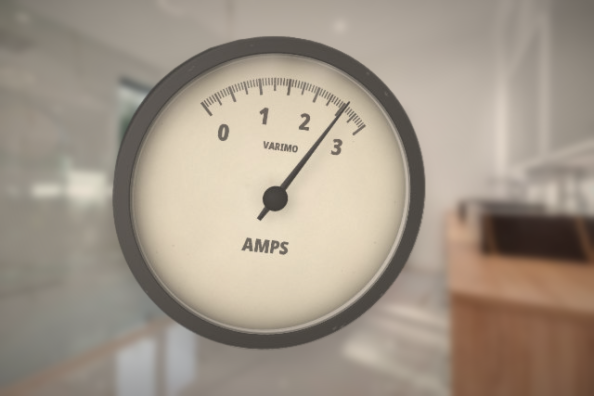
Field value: A 2.5
